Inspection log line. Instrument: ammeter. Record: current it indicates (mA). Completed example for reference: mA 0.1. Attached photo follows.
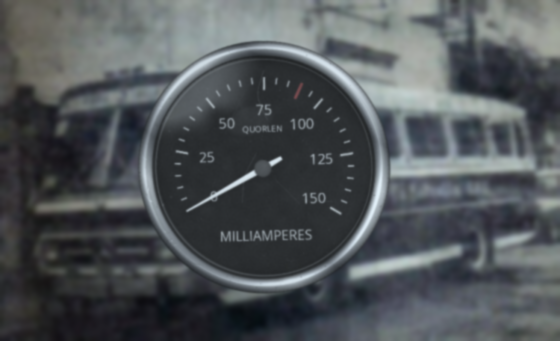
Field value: mA 0
